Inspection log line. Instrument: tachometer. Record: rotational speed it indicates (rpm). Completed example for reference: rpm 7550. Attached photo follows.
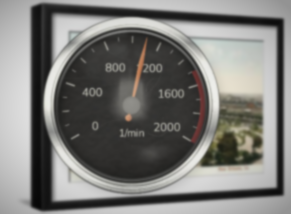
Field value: rpm 1100
